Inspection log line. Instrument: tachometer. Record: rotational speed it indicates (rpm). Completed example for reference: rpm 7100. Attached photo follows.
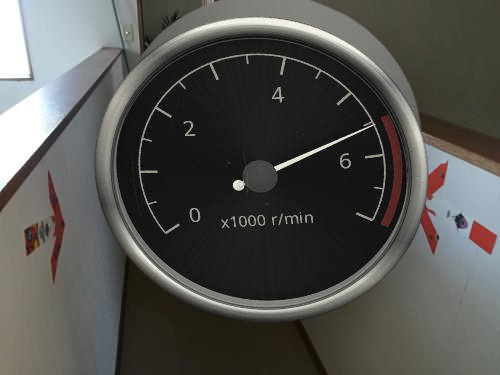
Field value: rpm 5500
